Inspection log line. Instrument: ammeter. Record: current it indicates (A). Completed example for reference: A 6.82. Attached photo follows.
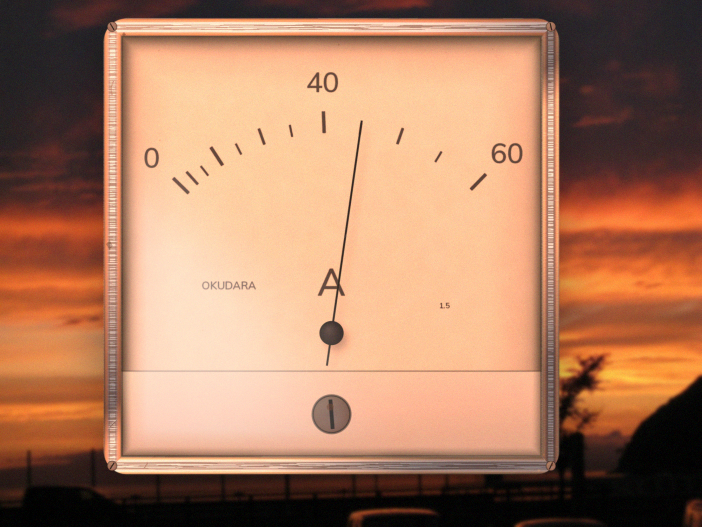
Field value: A 45
